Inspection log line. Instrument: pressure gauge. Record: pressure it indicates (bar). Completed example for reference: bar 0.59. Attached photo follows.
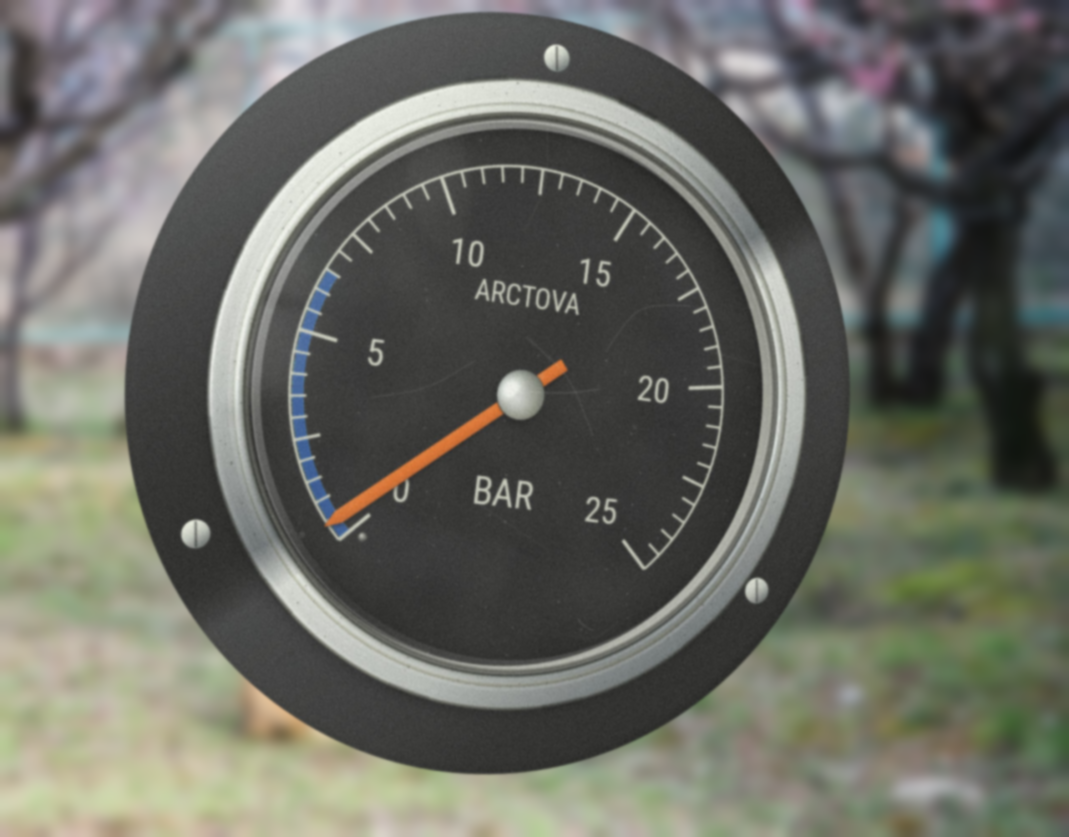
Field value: bar 0.5
